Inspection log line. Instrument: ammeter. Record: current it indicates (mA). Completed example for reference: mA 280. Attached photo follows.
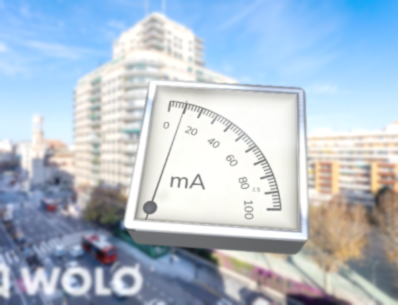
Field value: mA 10
